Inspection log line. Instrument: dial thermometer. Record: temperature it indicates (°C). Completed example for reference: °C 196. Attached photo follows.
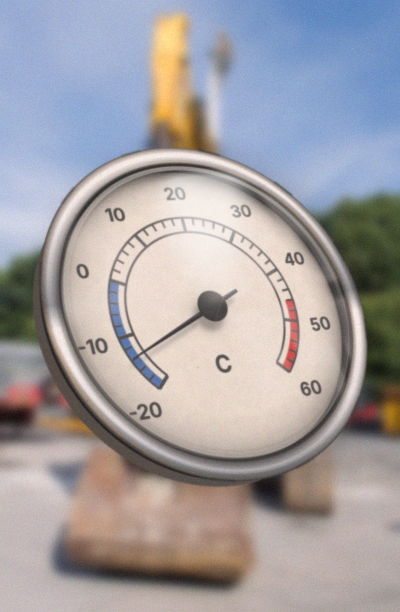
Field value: °C -14
